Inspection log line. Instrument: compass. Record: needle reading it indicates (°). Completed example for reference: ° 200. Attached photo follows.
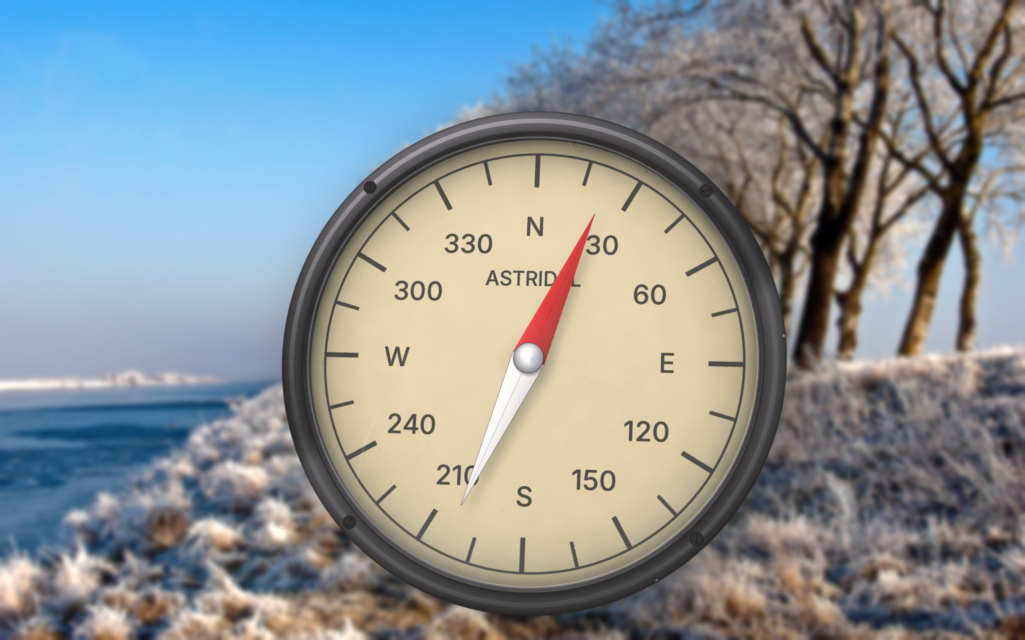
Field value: ° 22.5
